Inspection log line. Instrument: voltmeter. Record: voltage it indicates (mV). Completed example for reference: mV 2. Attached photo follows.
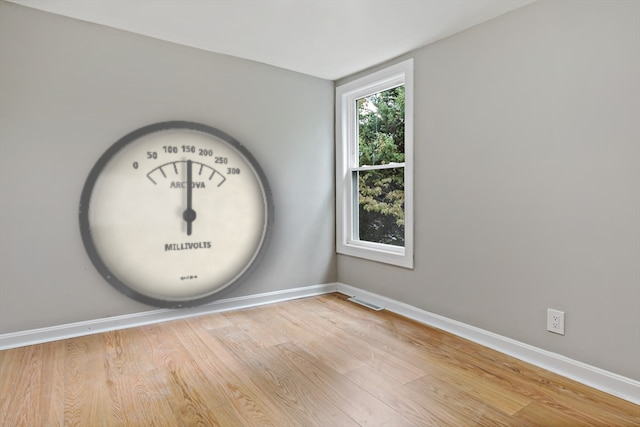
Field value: mV 150
